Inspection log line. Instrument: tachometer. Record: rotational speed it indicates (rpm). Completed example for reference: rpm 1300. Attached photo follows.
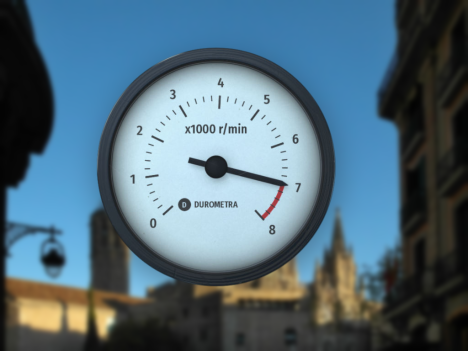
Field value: rpm 7000
